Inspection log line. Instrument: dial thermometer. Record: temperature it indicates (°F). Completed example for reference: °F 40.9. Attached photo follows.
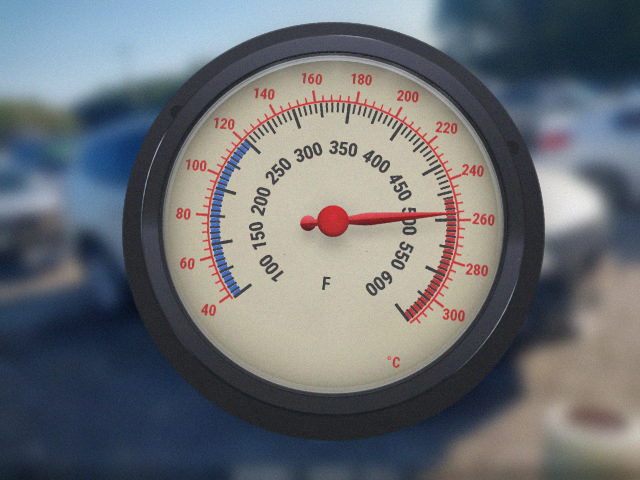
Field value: °F 495
